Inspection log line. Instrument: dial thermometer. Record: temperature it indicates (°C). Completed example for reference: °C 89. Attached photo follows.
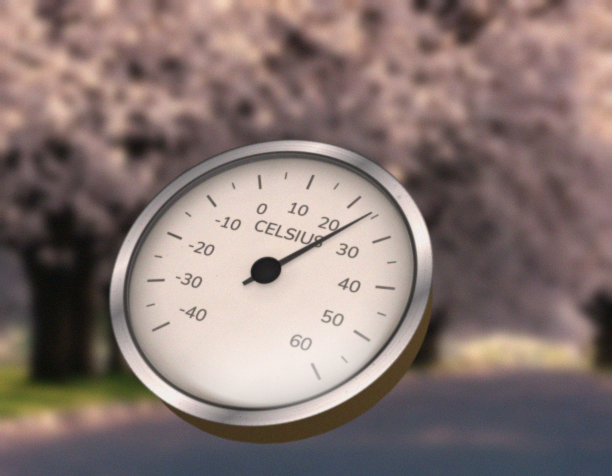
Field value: °C 25
